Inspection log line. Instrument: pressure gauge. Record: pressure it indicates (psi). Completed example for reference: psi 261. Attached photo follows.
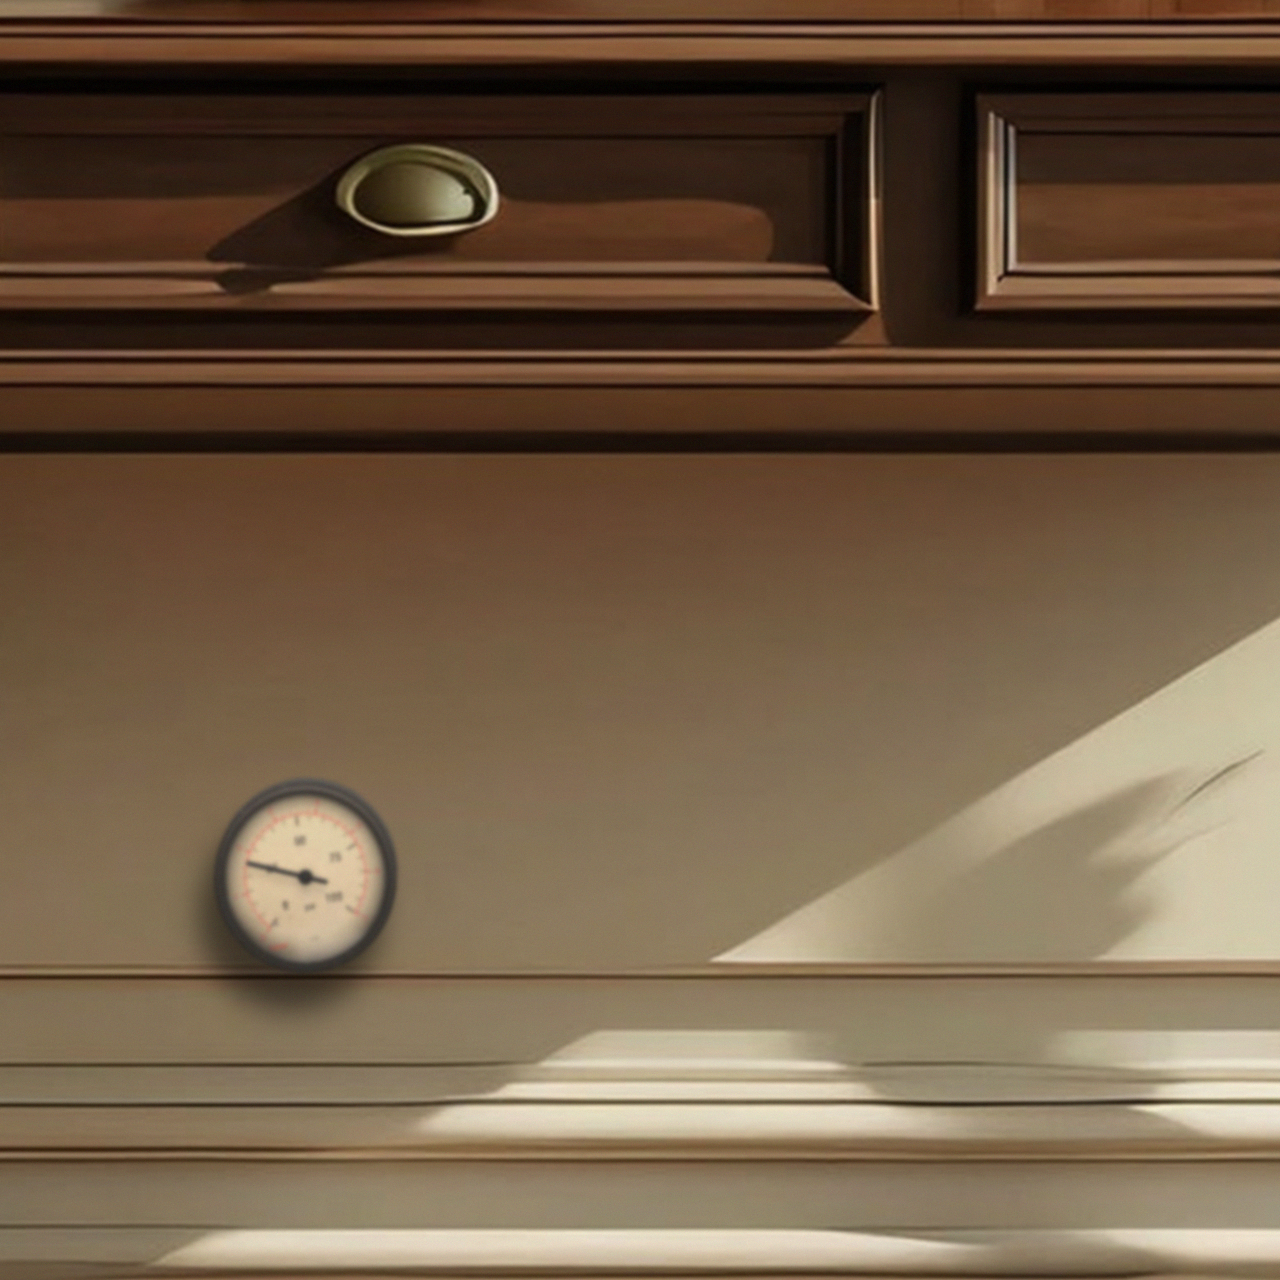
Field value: psi 25
